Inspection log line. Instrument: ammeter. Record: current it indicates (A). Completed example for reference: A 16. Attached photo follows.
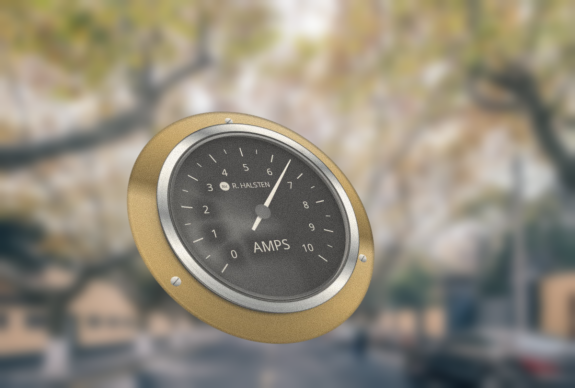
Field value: A 6.5
